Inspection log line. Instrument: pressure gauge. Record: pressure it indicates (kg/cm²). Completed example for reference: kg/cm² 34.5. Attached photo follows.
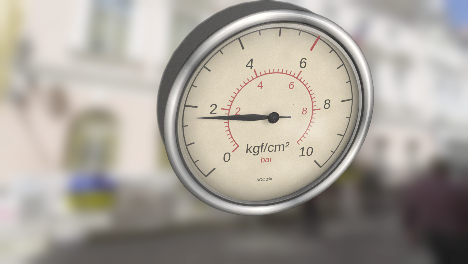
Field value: kg/cm² 1.75
